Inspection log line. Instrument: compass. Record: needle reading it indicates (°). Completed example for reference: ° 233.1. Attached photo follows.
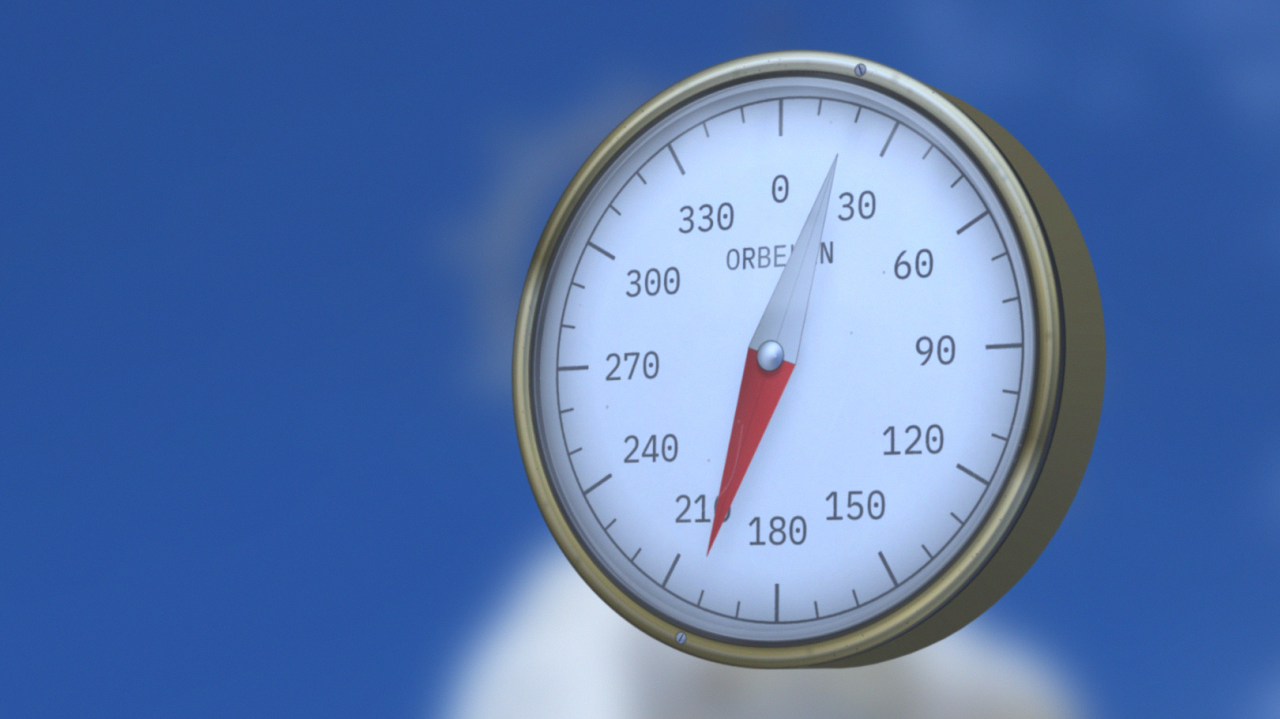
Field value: ° 200
